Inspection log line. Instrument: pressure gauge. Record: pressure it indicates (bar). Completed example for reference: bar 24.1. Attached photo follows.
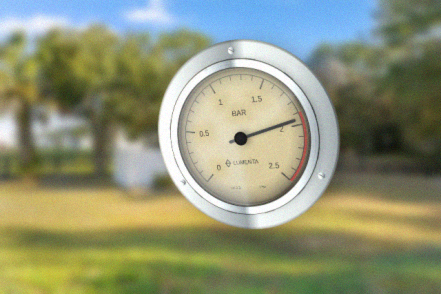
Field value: bar 1.95
